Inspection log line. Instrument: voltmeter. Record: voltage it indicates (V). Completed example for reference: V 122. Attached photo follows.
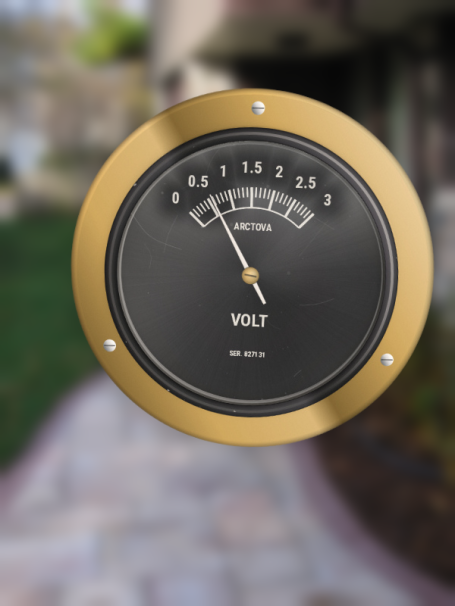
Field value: V 0.6
